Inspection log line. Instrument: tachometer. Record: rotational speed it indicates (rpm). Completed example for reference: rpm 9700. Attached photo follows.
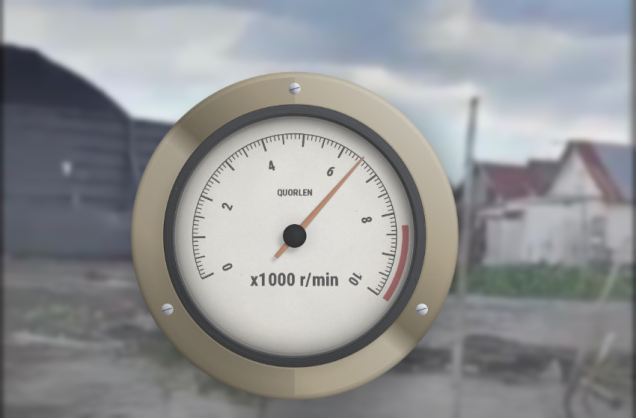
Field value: rpm 6500
